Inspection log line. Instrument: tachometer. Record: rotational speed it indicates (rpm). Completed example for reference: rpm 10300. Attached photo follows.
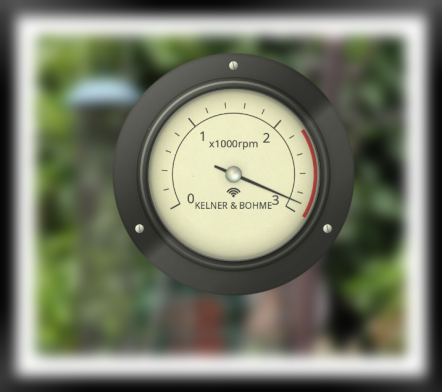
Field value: rpm 2900
